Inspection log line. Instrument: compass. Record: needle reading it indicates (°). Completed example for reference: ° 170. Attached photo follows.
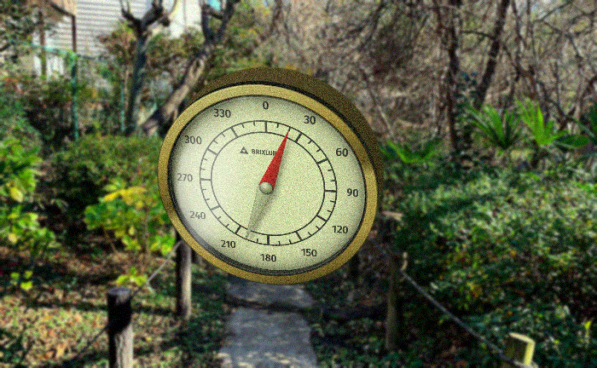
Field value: ° 20
